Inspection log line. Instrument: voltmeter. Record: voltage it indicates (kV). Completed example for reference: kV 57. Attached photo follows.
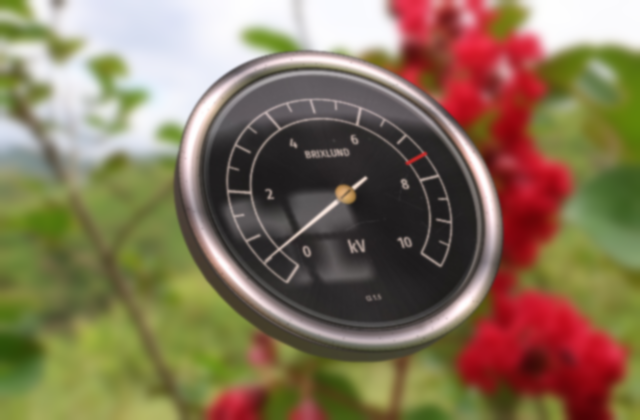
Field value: kV 0.5
